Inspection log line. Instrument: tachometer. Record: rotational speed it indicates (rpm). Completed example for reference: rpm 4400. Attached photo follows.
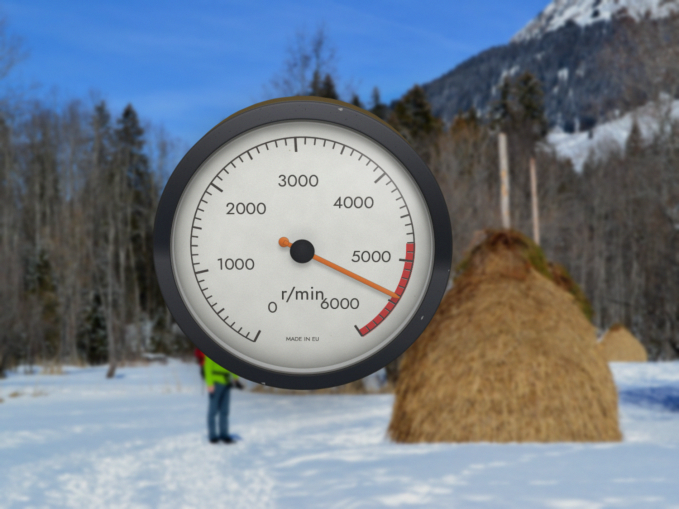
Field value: rpm 5400
